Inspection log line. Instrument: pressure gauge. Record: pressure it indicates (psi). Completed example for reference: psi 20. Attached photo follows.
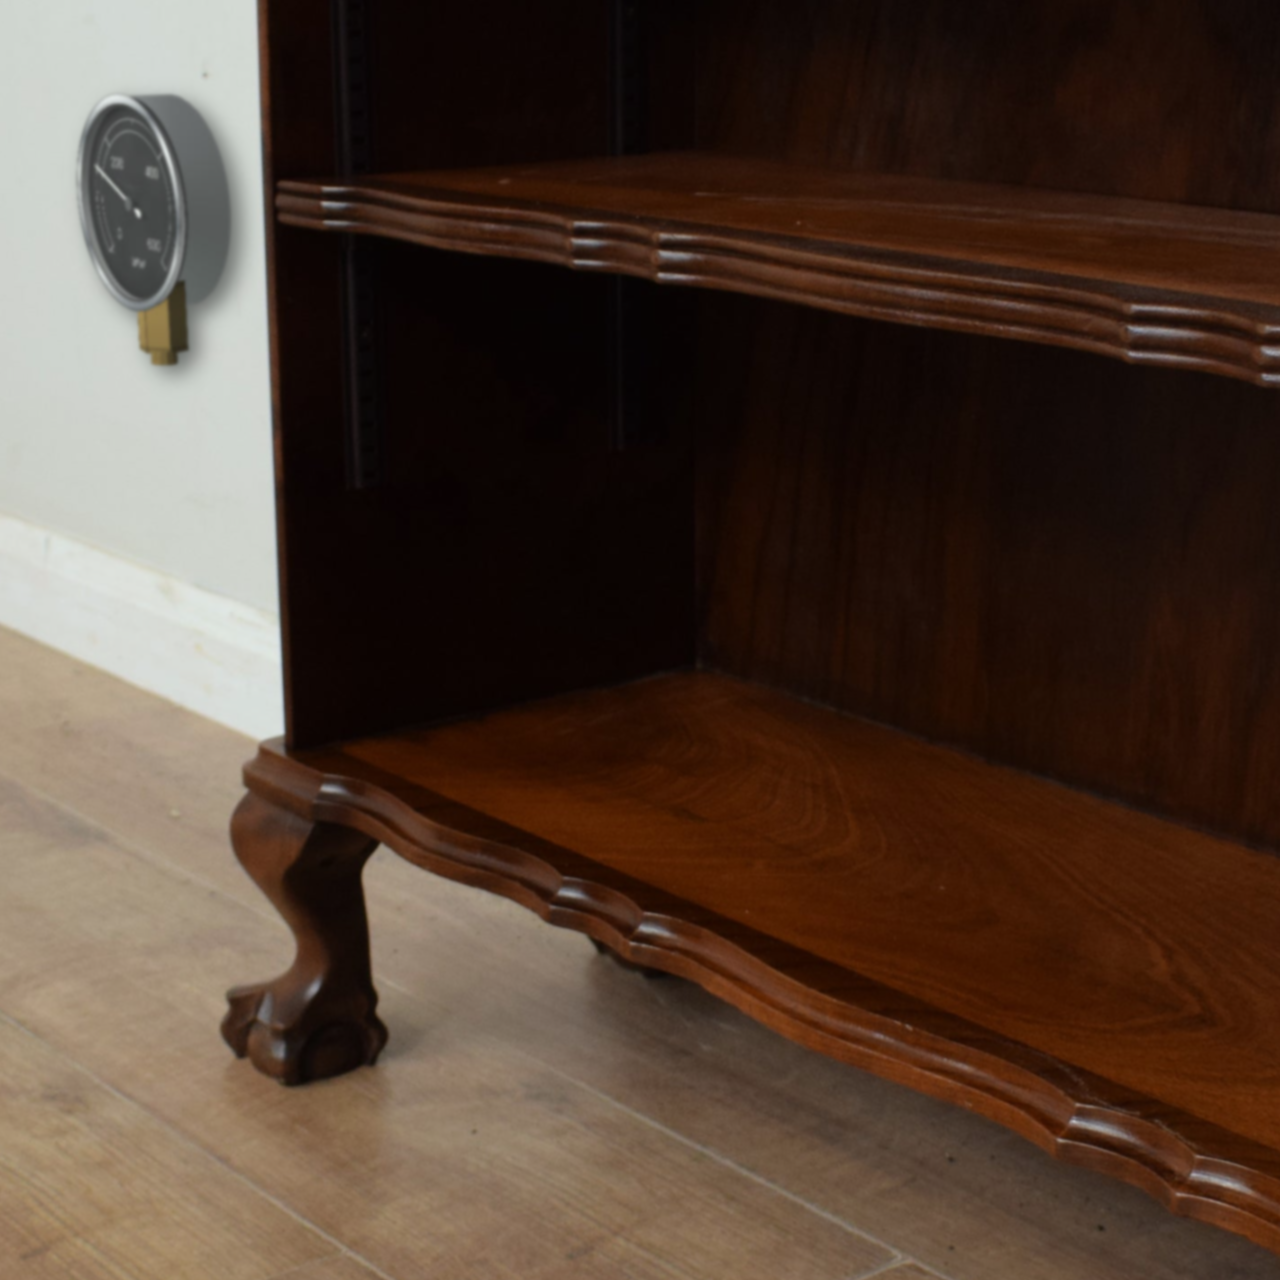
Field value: psi 150
